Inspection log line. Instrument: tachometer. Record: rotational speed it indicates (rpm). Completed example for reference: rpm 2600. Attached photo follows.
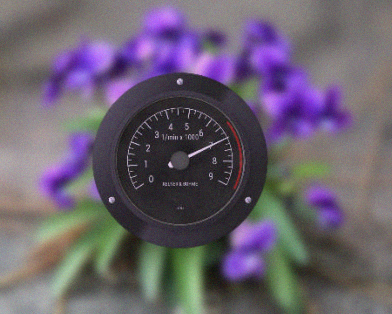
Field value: rpm 7000
